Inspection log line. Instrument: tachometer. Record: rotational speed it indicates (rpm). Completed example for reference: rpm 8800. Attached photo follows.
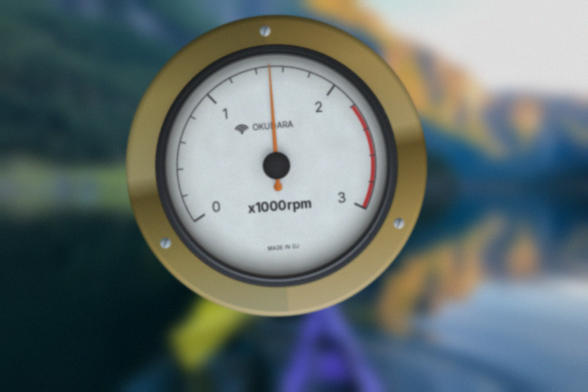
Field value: rpm 1500
